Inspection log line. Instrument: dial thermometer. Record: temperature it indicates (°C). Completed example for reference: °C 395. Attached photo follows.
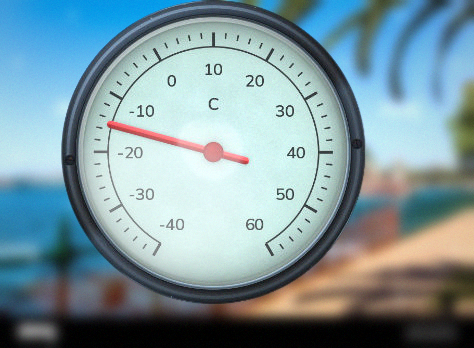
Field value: °C -15
